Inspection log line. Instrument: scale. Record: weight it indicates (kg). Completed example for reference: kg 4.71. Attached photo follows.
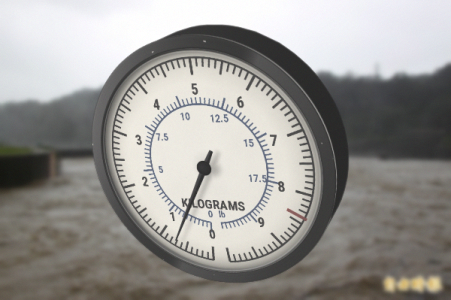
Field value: kg 0.7
